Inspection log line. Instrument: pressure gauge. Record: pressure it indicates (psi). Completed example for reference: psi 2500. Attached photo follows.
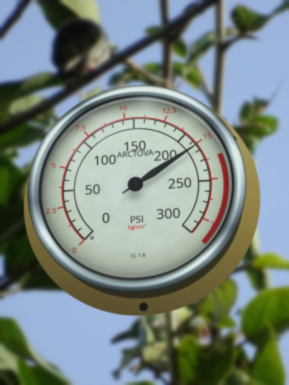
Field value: psi 215
